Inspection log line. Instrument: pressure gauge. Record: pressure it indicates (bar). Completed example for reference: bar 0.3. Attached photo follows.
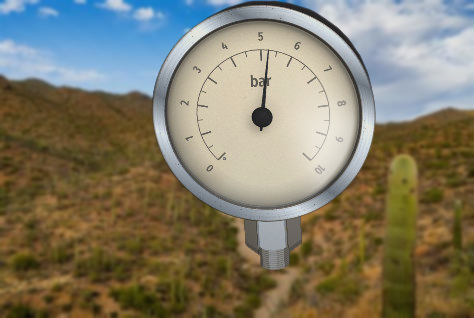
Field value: bar 5.25
